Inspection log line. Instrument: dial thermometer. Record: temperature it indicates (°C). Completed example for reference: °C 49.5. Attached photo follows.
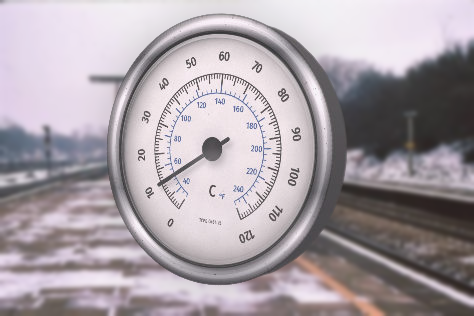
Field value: °C 10
